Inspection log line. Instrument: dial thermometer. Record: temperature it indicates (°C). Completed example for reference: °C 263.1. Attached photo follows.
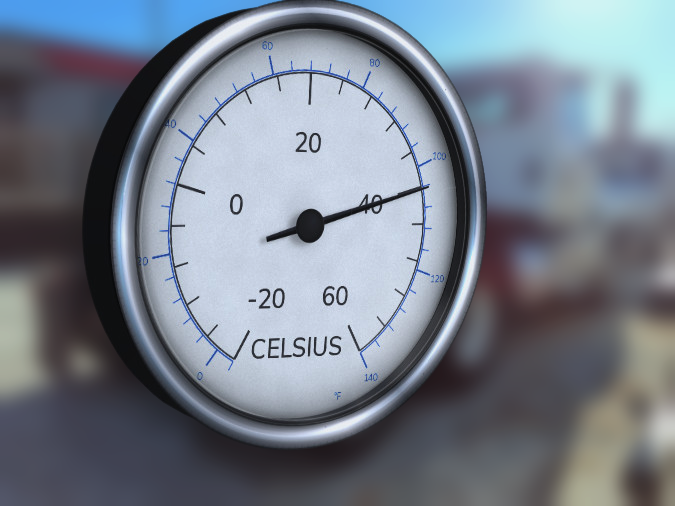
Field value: °C 40
